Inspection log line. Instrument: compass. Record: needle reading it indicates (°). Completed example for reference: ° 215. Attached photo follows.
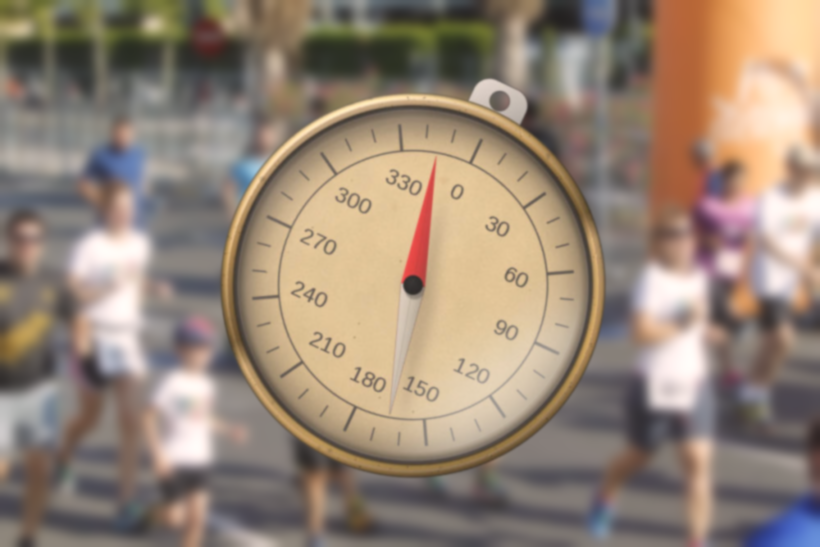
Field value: ° 345
